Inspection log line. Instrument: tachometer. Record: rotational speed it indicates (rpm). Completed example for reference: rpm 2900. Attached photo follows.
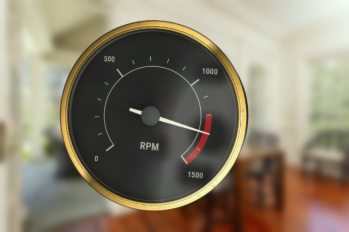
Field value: rpm 1300
